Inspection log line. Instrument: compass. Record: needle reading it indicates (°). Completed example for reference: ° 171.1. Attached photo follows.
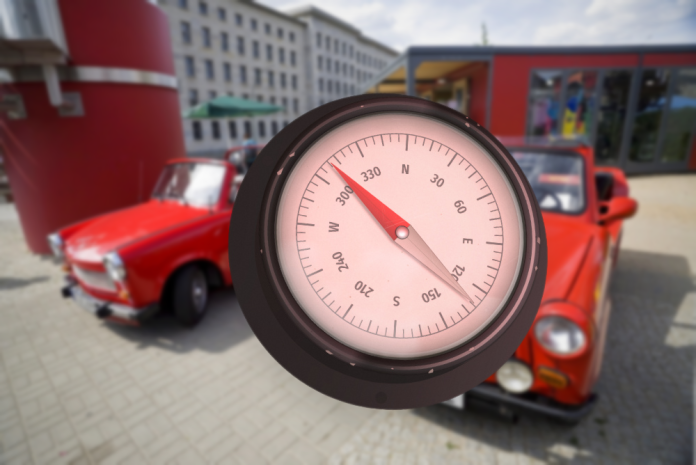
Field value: ° 310
